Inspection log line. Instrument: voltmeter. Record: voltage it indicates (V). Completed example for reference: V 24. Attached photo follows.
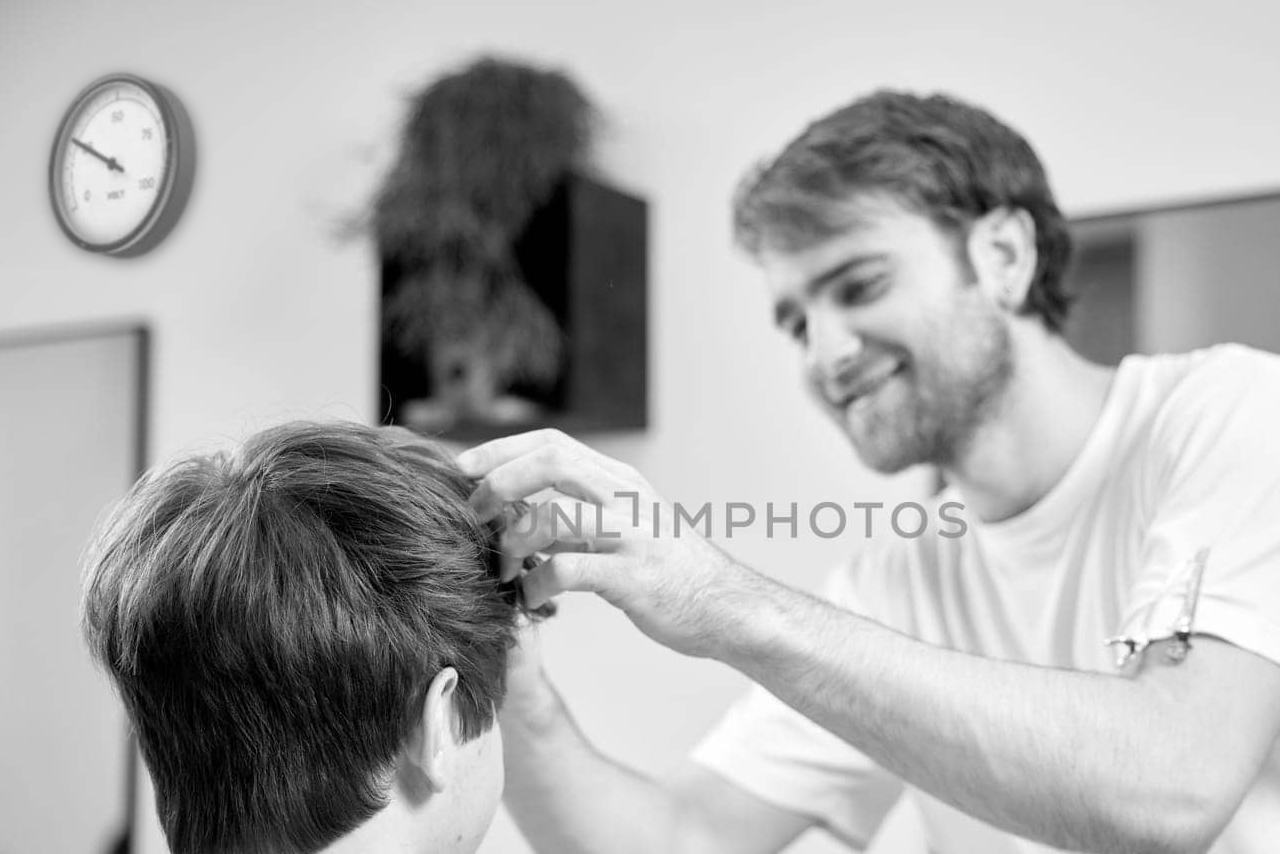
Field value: V 25
